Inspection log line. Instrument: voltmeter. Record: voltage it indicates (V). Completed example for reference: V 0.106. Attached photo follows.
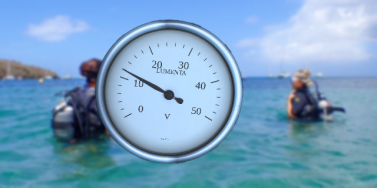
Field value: V 12
